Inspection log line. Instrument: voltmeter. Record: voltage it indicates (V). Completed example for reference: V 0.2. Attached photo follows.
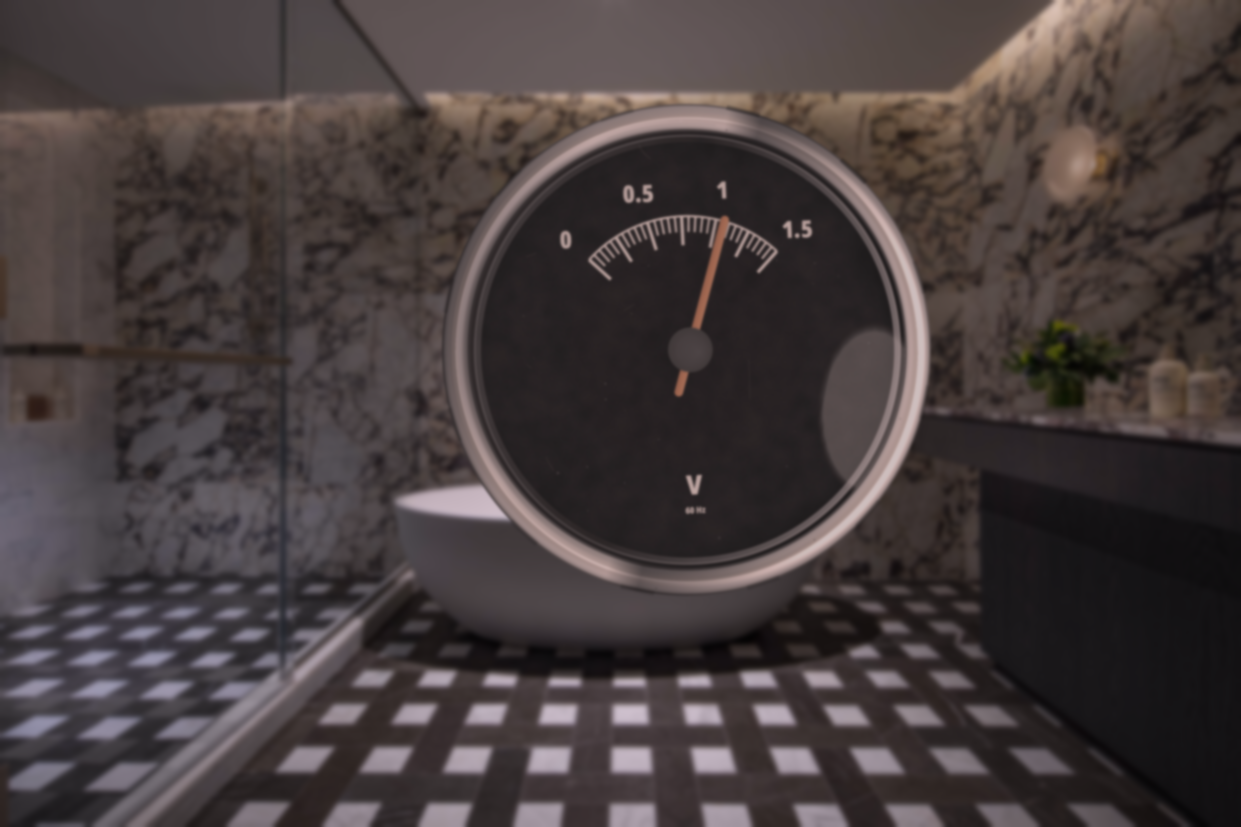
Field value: V 1.05
